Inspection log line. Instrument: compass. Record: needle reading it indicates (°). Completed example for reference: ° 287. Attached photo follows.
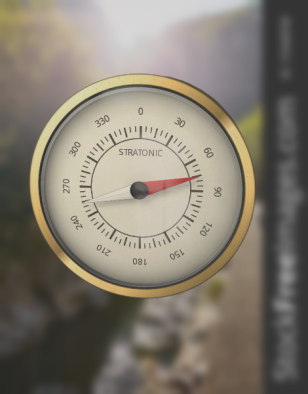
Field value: ° 75
